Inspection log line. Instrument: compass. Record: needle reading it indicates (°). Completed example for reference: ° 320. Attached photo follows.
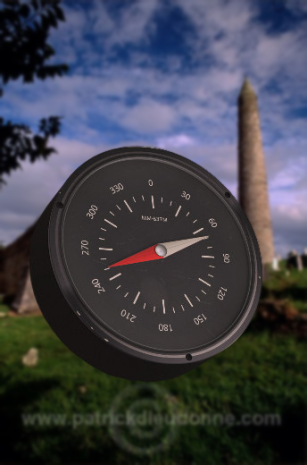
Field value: ° 250
